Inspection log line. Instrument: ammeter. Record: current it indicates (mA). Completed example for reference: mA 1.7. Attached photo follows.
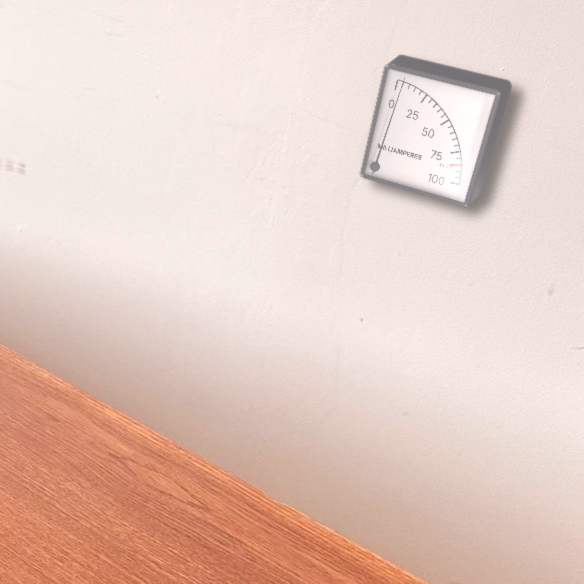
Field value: mA 5
